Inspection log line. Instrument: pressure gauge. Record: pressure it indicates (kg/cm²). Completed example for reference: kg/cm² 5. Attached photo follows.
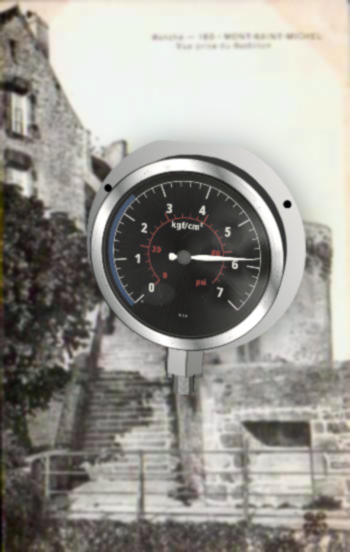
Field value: kg/cm² 5.8
